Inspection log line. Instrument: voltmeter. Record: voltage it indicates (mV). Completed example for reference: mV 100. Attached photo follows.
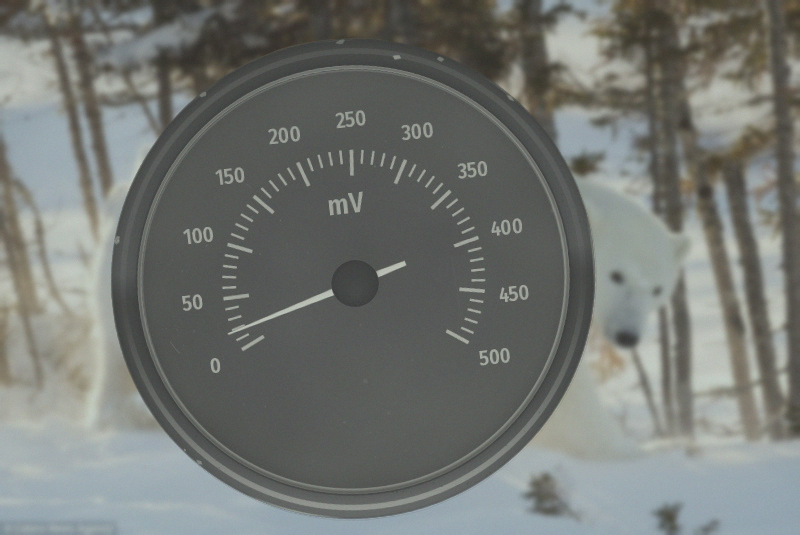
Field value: mV 20
